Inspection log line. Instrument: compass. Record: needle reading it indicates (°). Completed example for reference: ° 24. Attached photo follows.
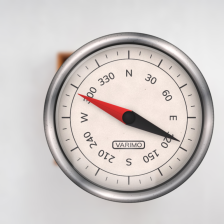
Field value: ° 295
